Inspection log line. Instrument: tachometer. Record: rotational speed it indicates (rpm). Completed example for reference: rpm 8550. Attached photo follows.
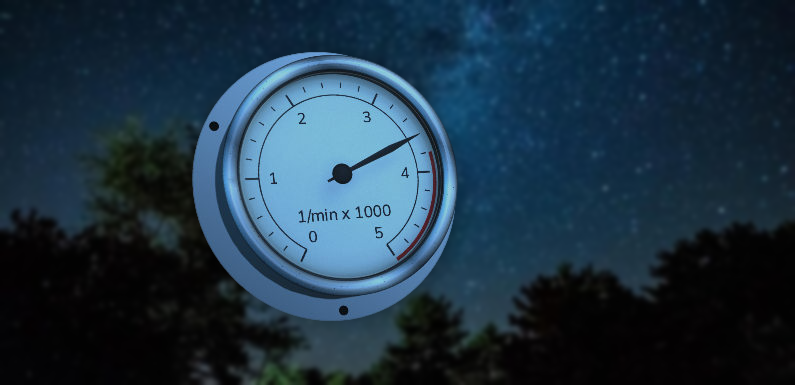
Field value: rpm 3600
